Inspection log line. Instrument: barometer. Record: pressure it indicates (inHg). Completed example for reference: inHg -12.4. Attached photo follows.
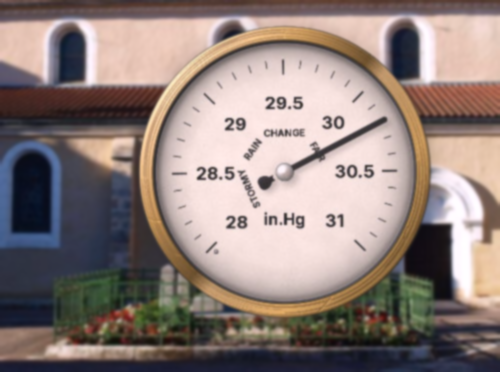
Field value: inHg 30.2
